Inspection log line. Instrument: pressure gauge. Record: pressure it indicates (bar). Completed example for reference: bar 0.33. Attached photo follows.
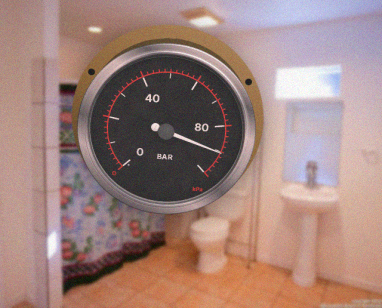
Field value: bar 90
